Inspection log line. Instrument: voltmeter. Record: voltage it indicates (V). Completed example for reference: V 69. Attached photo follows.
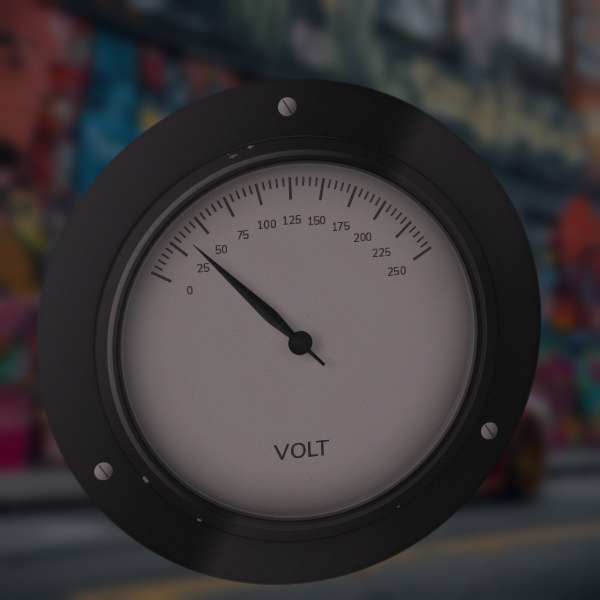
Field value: V 35
